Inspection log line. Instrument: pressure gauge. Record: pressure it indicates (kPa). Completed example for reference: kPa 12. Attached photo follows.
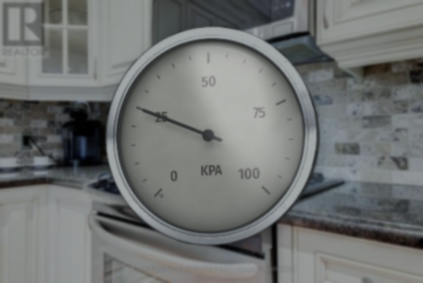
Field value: kPa 25
